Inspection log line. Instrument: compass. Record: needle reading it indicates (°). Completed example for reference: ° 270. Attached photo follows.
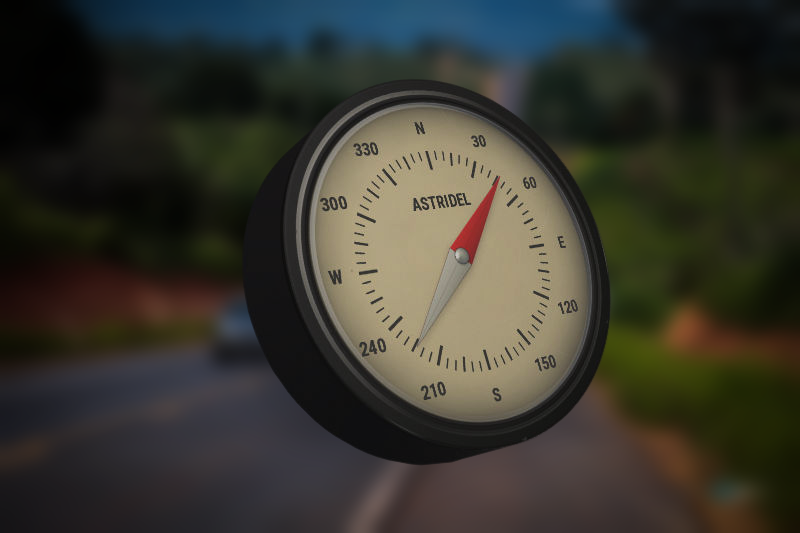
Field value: ° 45
